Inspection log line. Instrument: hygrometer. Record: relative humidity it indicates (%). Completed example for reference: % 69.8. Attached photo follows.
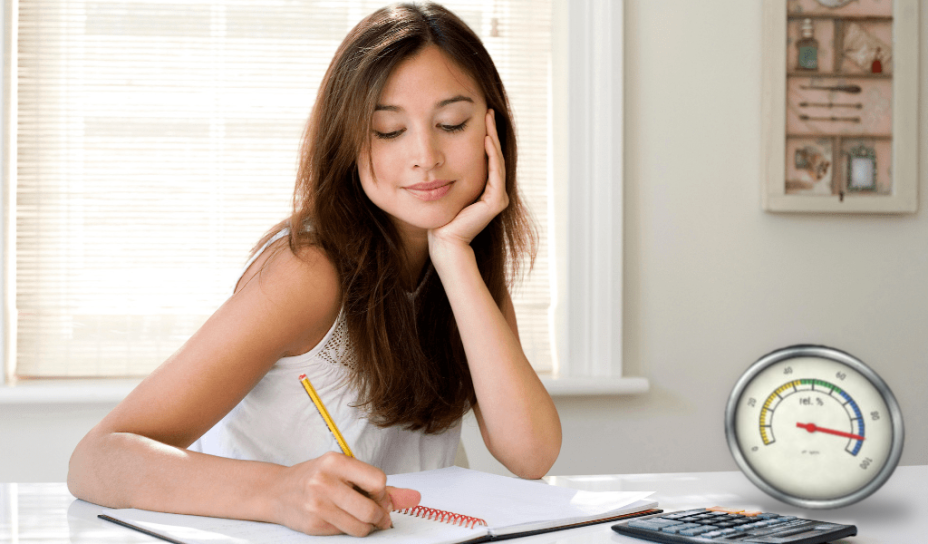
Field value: % 90
